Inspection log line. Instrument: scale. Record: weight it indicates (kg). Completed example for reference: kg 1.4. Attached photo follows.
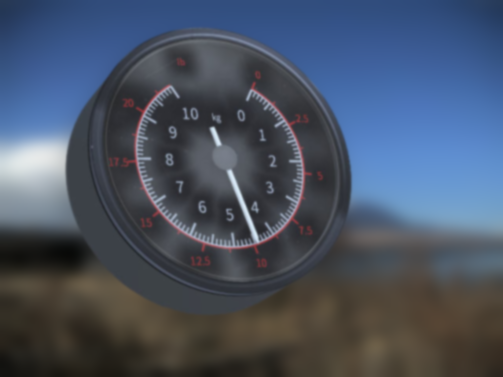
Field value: kg 4.5
